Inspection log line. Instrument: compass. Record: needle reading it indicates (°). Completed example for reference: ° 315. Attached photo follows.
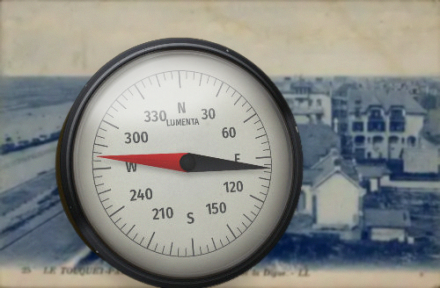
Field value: ° 277.5
